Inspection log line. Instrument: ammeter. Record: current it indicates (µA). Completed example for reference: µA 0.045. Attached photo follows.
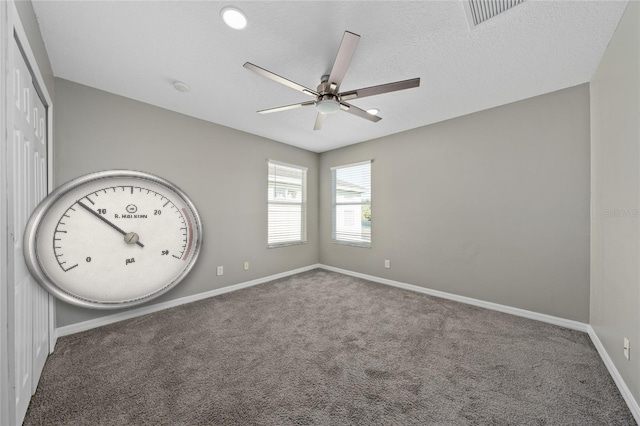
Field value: µA 9
